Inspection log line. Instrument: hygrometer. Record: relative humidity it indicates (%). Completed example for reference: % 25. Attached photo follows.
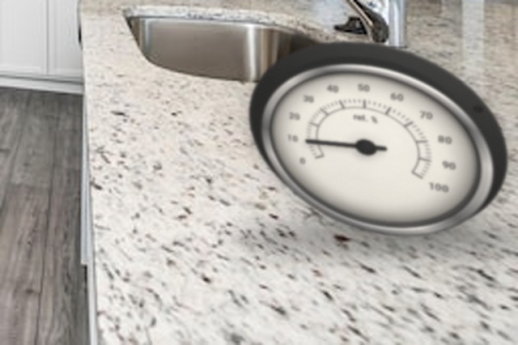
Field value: % 10
